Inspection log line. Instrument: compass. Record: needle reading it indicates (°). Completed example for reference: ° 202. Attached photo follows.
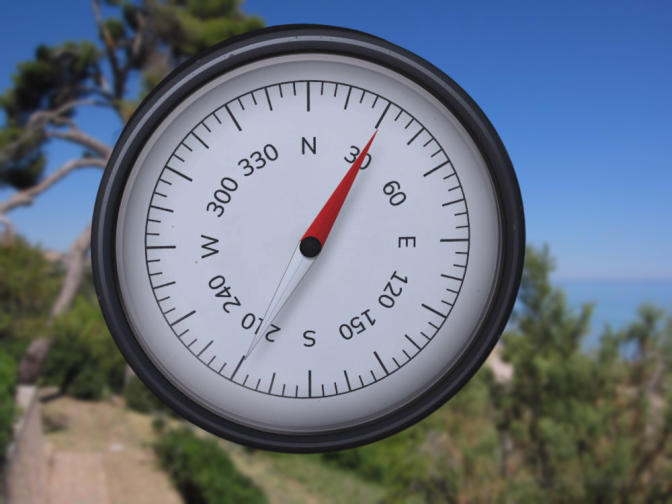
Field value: ° 30
